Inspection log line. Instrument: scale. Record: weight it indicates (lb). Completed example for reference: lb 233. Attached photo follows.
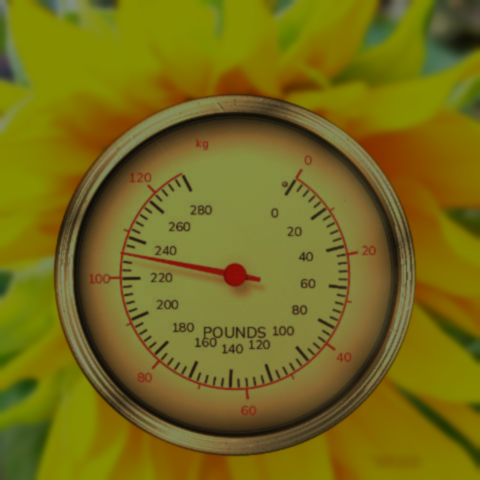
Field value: lb 232
